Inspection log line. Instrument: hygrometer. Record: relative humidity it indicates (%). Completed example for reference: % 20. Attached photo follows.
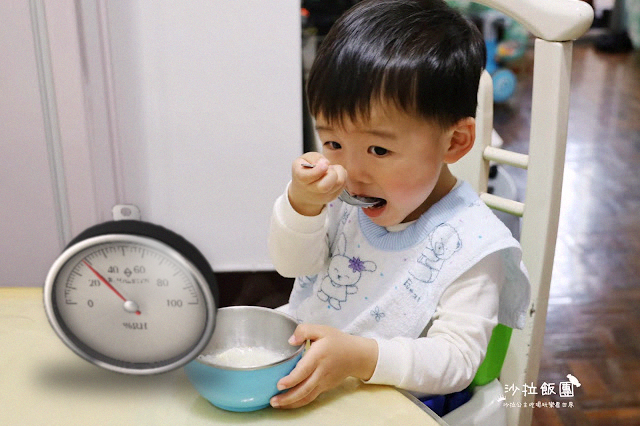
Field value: % 30
